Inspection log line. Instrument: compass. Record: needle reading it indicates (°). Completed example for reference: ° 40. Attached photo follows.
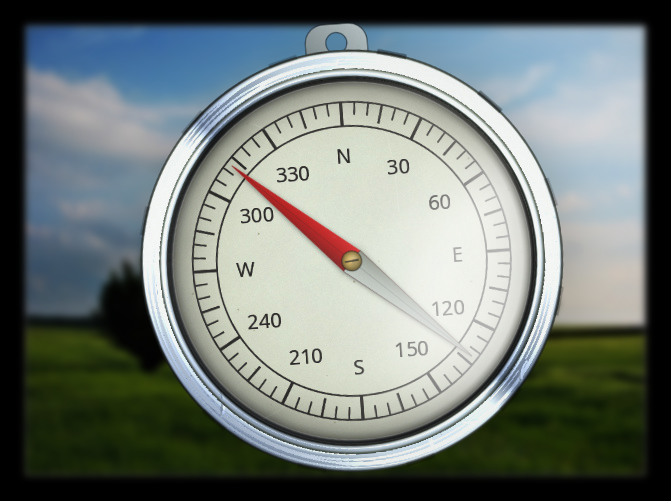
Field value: ° 312.5
